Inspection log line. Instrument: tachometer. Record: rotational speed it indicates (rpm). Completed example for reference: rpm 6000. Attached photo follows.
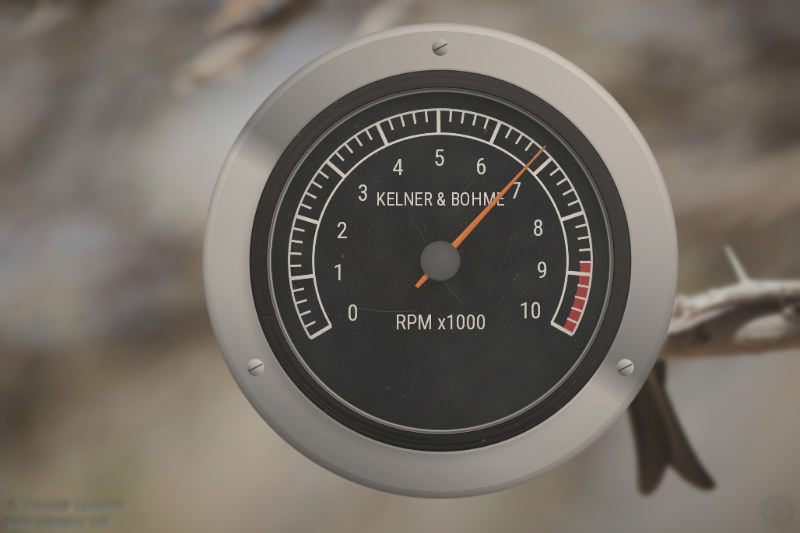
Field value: rpm 6800
